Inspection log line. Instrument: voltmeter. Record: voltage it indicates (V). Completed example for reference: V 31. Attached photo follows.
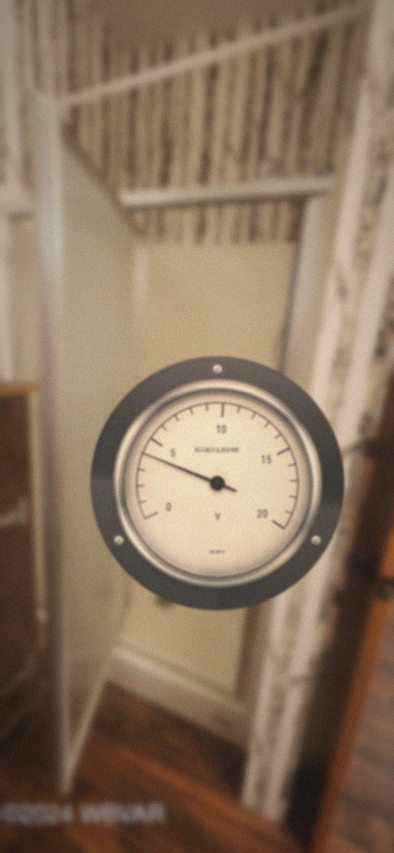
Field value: V 4
